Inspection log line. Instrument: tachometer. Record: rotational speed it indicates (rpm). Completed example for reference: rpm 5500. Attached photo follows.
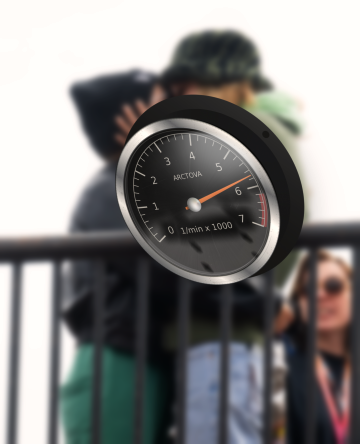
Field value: rpm 5700
